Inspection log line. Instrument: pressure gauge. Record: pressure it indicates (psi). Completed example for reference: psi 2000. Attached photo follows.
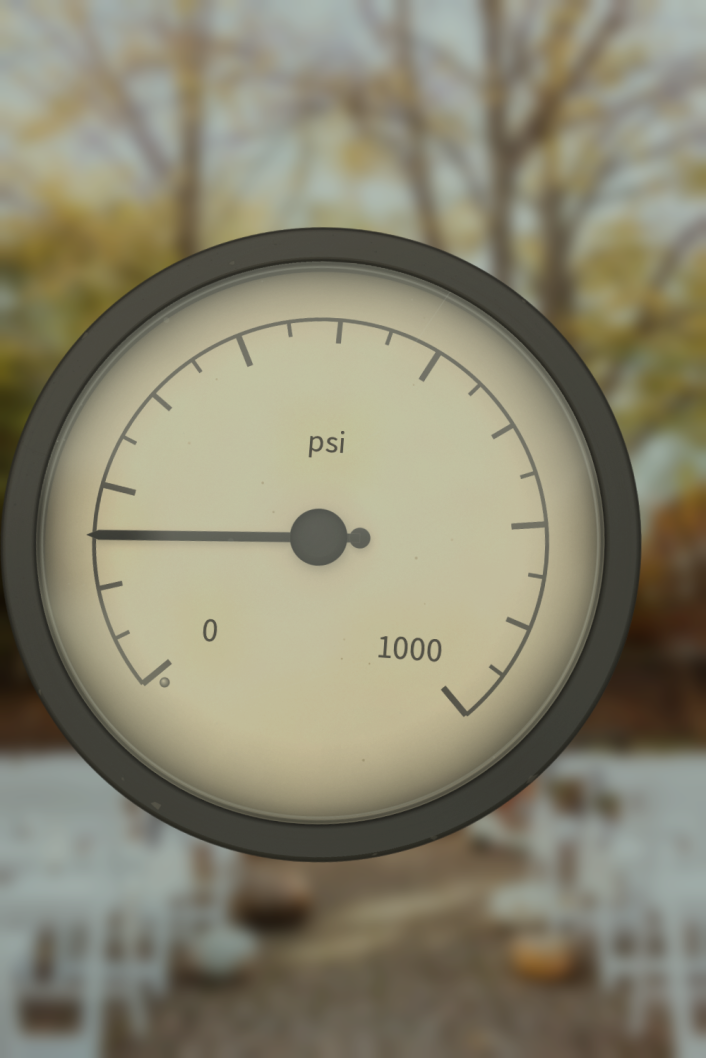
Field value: psi 150
